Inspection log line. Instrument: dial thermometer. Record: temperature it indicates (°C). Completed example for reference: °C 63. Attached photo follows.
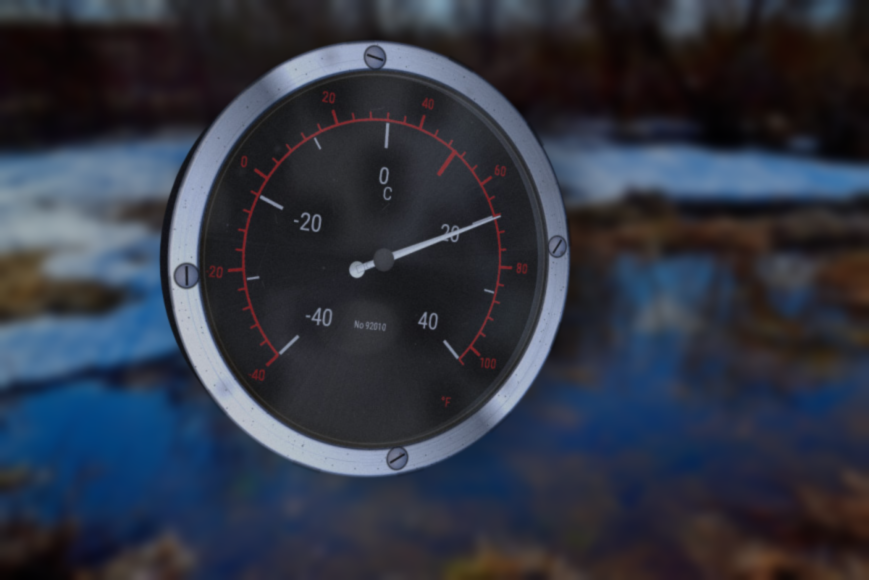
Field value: °C 20
